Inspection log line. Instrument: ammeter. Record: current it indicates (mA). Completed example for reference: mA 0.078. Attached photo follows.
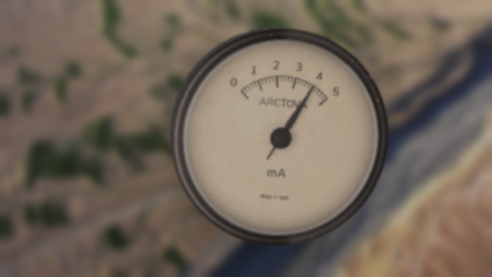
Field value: mA 4
